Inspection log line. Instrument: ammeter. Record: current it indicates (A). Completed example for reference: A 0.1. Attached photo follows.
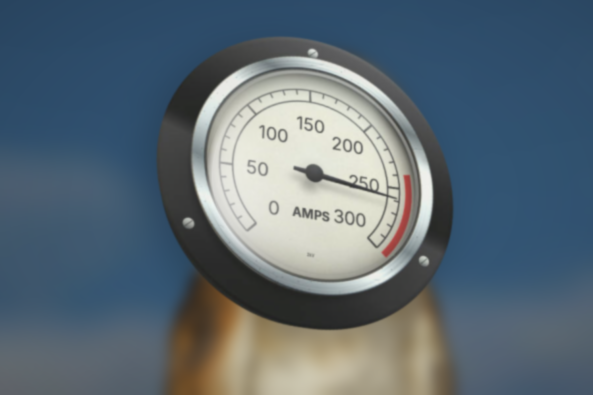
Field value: A 260
